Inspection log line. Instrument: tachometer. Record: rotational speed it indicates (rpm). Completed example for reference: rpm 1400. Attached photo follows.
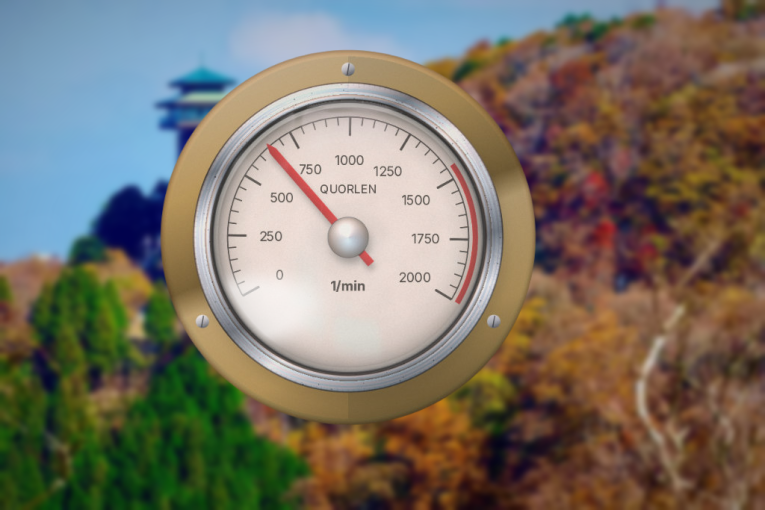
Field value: rpm 650
